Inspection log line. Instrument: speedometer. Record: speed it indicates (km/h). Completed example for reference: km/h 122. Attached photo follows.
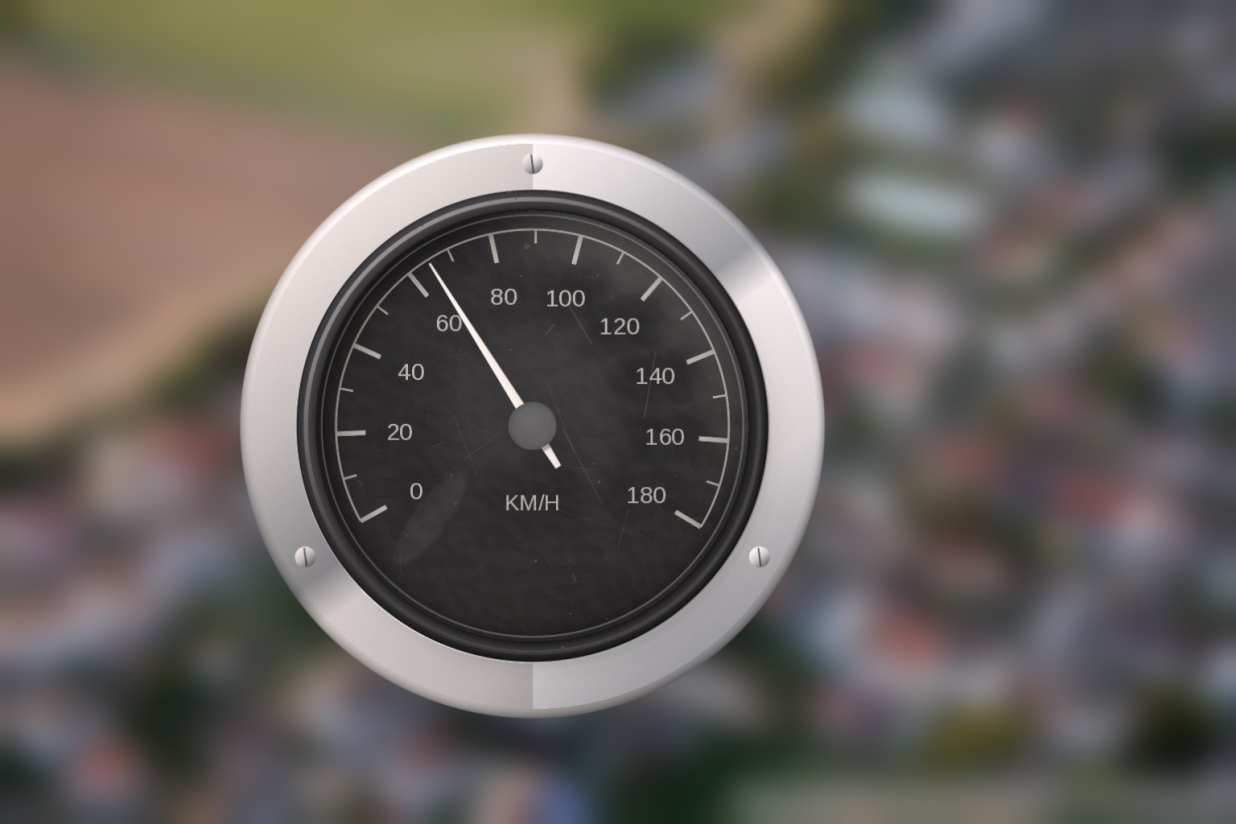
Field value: km/h 65
